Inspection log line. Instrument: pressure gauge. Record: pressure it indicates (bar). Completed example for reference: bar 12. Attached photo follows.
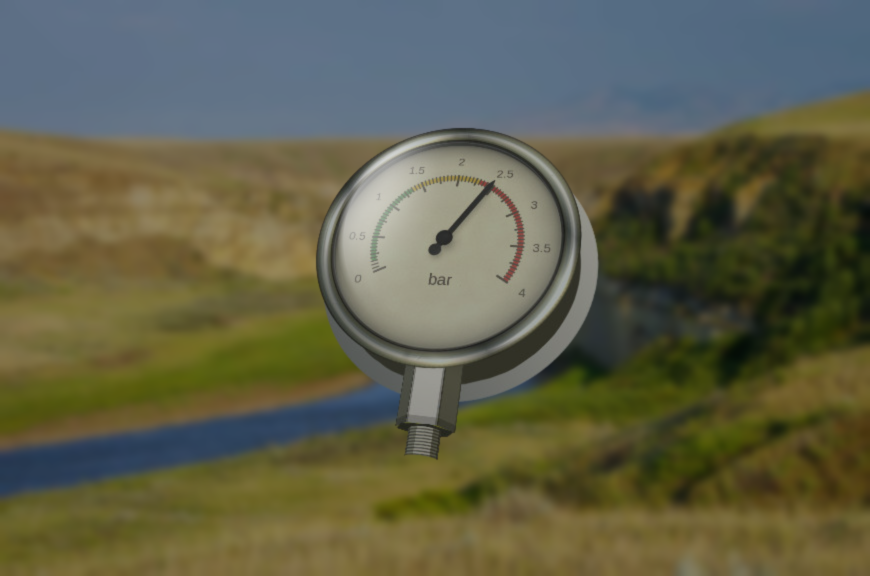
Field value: bar 2.5
